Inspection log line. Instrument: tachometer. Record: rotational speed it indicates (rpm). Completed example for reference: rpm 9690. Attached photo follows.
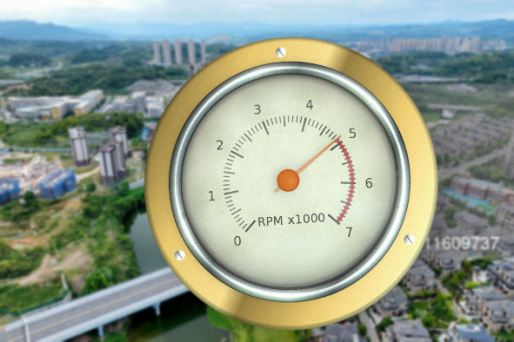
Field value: rpm 4900
